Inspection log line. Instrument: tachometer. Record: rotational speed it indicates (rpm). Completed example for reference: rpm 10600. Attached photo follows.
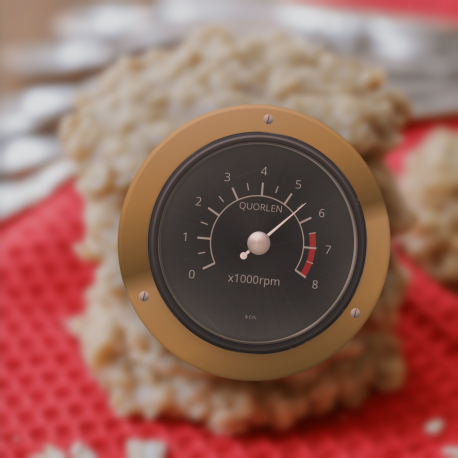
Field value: rpm 5500
